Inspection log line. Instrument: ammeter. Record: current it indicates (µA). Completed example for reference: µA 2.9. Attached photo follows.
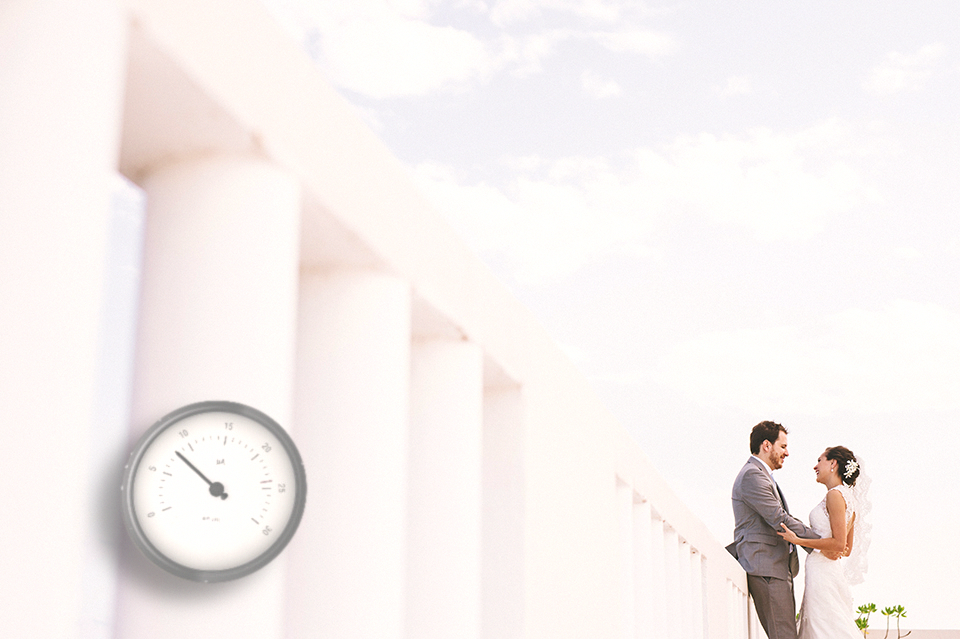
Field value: µA 8
